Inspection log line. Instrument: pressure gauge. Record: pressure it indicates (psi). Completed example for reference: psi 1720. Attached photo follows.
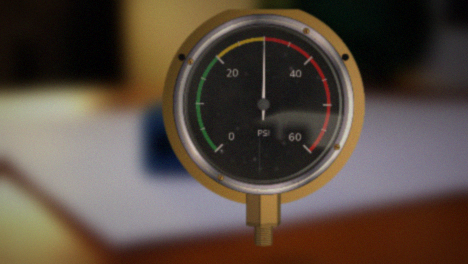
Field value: psi 30
